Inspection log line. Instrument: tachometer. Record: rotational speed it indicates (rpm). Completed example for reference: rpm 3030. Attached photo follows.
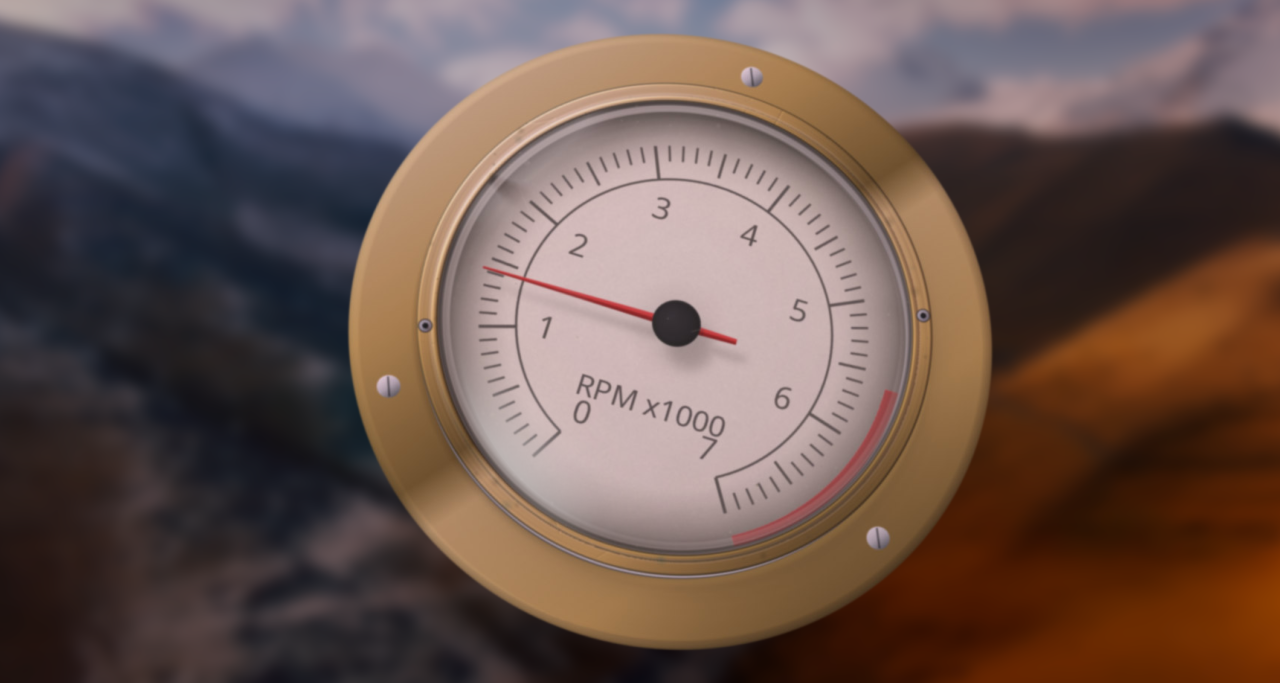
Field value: rpm 1400
